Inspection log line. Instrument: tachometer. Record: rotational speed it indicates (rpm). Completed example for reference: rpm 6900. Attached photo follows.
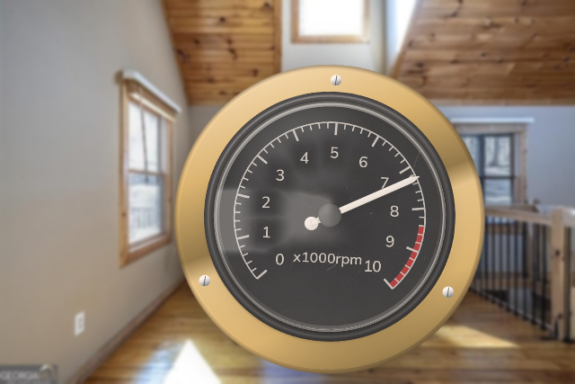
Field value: rpm 7300
